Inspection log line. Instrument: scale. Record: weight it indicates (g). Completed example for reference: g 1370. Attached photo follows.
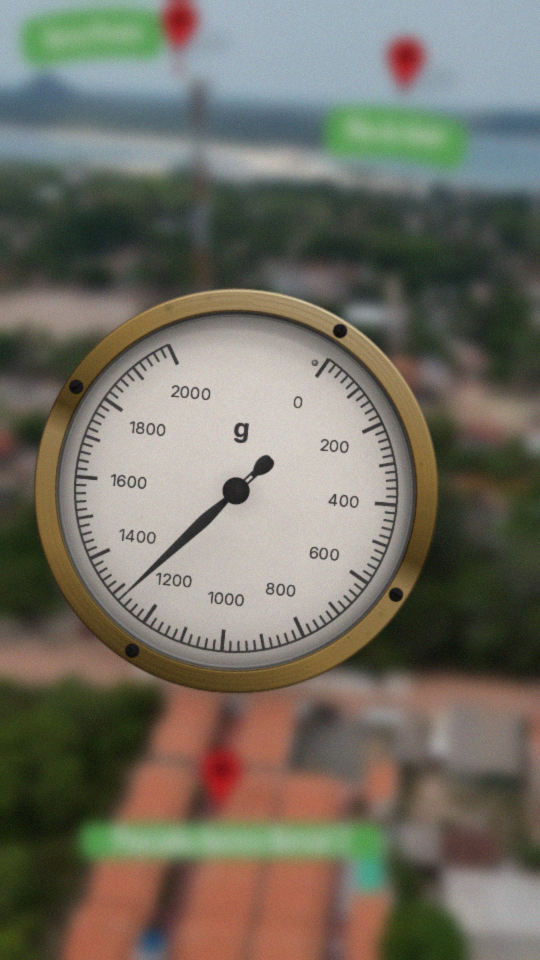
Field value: g 1280
